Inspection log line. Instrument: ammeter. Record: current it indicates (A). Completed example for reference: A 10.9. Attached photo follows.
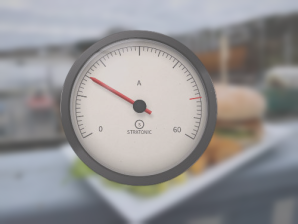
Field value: A 15
